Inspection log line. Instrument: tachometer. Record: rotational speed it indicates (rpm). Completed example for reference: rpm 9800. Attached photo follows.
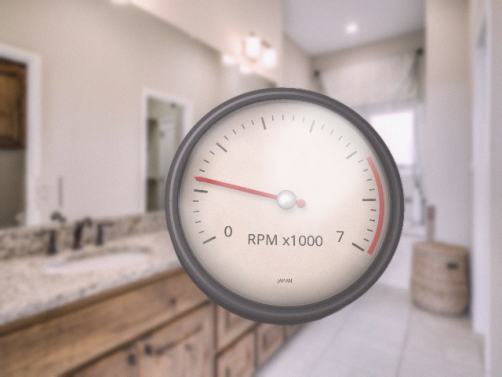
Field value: rpm 1200
